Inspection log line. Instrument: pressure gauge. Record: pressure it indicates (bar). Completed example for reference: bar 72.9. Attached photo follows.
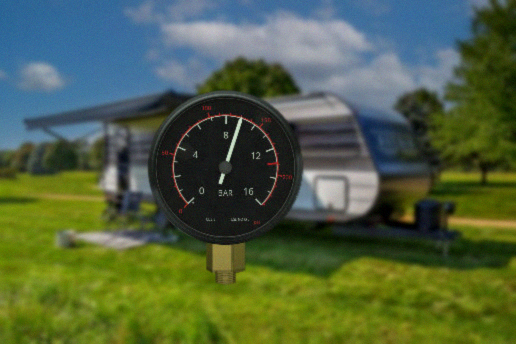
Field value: bar 9
